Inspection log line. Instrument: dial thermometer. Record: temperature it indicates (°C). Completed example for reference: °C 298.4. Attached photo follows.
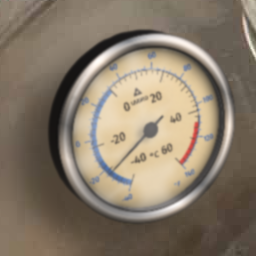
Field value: °C -30
